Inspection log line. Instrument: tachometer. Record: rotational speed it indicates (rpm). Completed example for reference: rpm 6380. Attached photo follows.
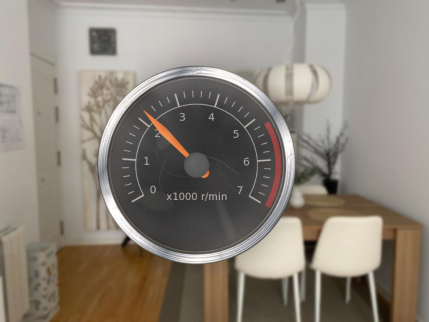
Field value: rpm 2200
